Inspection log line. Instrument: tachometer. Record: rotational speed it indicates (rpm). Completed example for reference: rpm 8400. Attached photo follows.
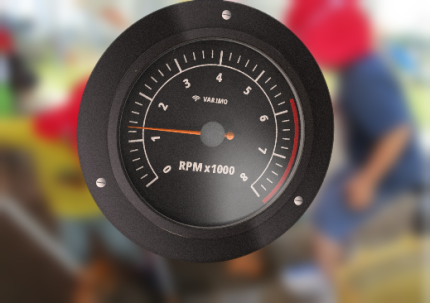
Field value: rpm 1300
